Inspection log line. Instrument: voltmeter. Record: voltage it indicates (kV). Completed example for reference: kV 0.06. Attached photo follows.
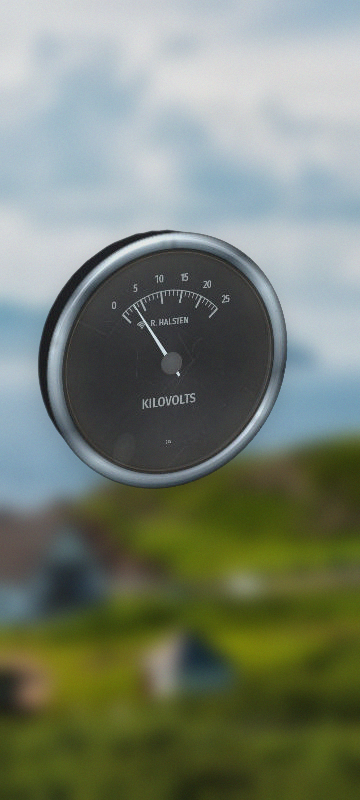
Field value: kV 3
